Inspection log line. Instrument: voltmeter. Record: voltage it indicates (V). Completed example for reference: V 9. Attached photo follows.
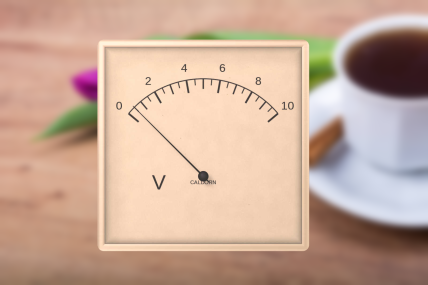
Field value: V 0.5
